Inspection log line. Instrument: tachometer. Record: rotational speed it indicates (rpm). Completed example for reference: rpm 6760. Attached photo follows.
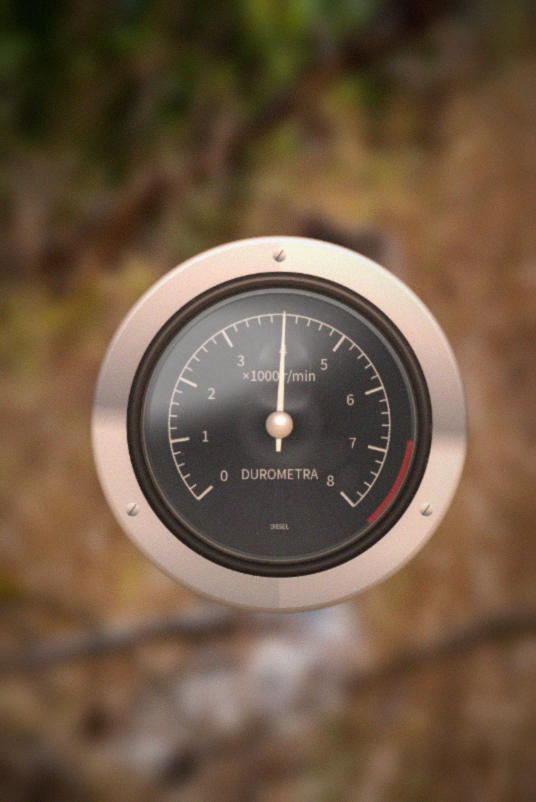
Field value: rpm 4000
